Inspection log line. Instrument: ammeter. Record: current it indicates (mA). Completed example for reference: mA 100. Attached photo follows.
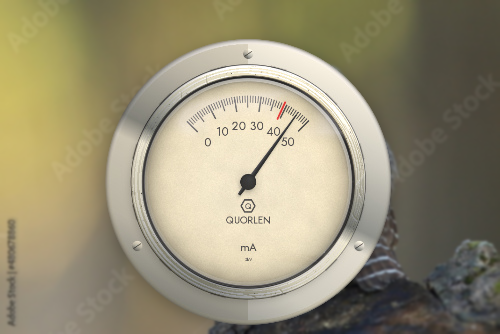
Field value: mA 45
